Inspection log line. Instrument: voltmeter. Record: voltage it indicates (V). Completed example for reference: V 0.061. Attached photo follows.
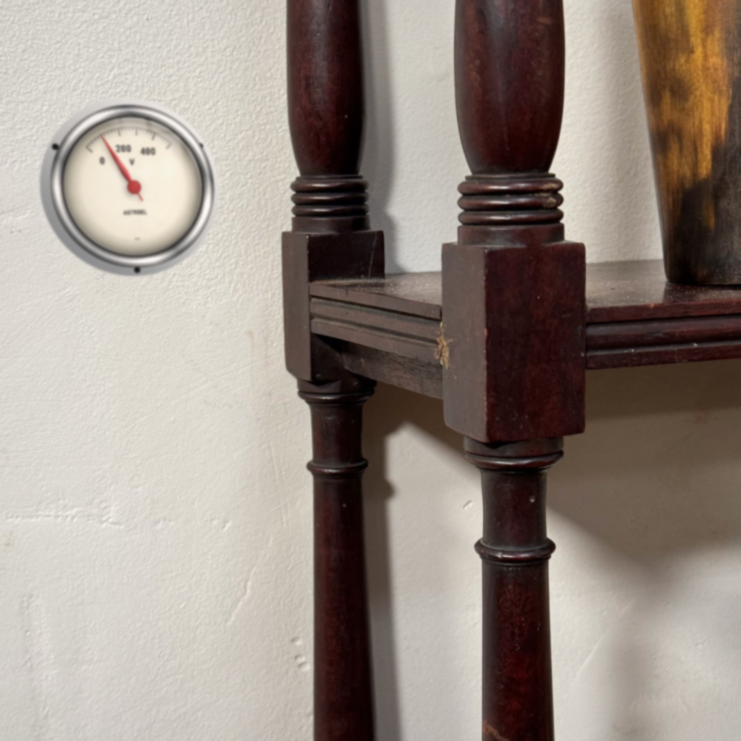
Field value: V 100
